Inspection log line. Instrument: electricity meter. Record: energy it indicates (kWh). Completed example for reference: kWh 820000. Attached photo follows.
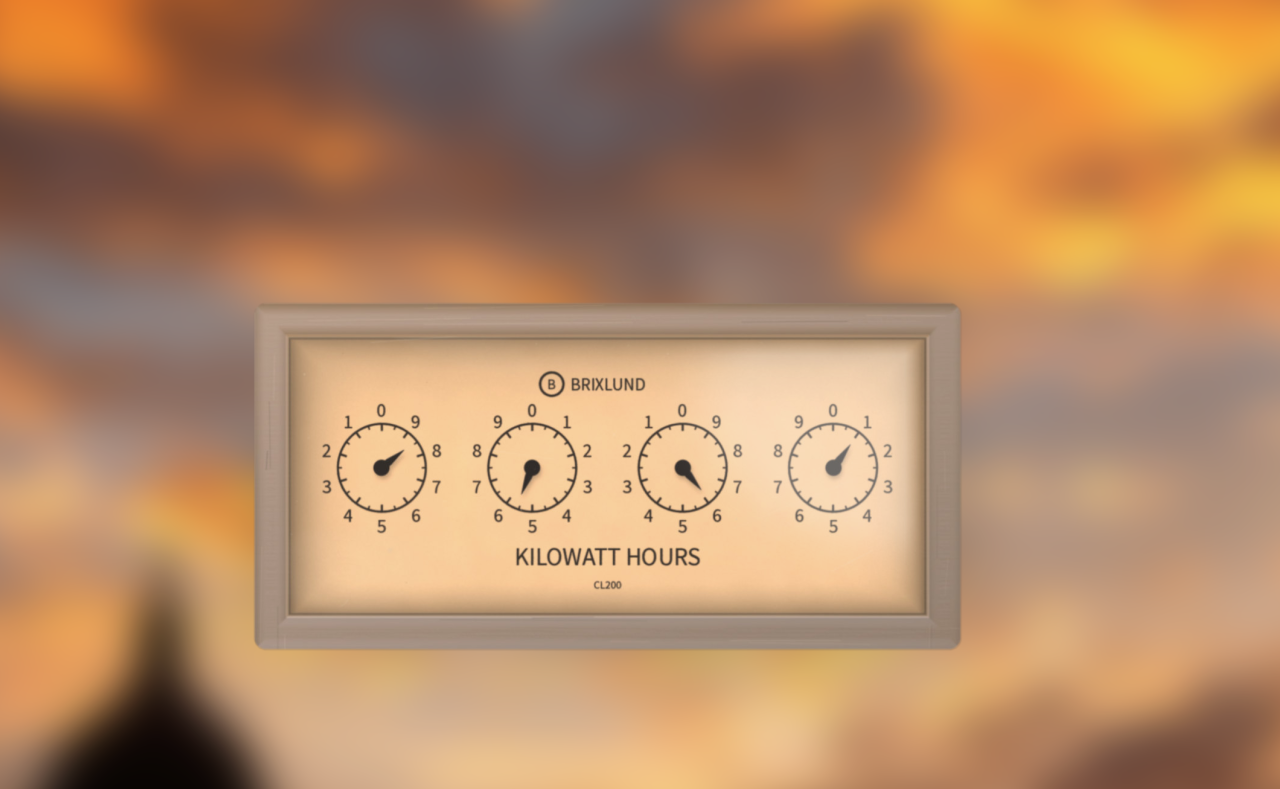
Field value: kWh 8561
